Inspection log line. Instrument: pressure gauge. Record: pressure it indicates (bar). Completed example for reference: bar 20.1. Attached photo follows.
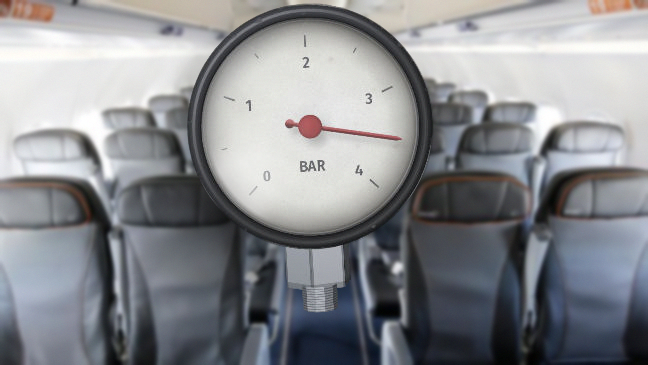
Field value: bar 3.5
